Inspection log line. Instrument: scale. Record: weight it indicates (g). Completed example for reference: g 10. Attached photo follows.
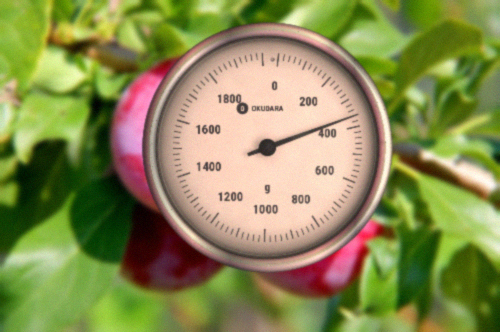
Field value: g 360
